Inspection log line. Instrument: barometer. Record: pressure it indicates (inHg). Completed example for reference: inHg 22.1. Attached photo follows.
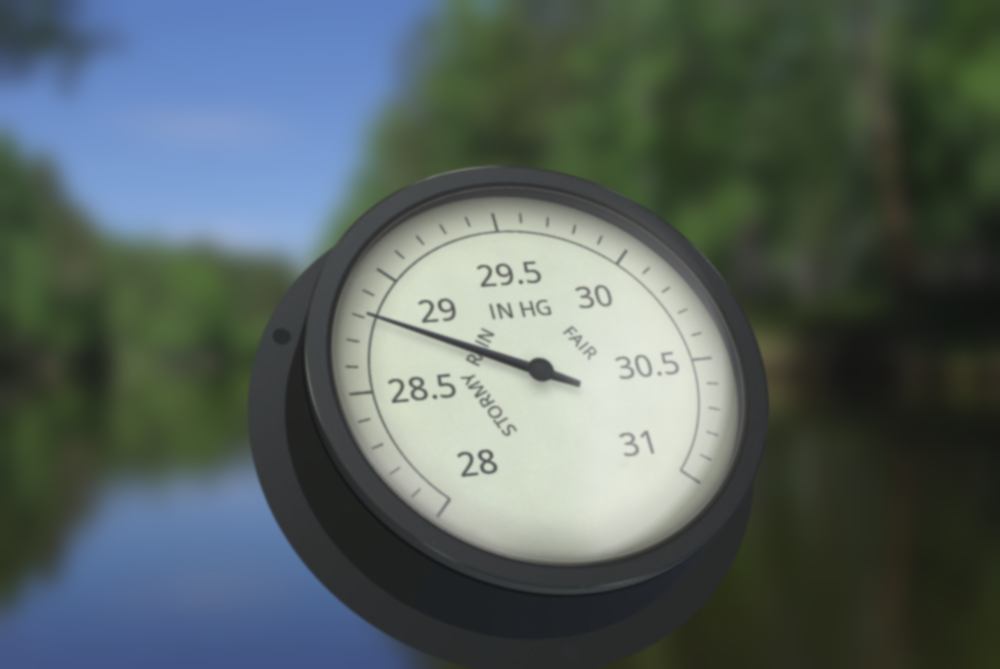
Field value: inHg 28.8
